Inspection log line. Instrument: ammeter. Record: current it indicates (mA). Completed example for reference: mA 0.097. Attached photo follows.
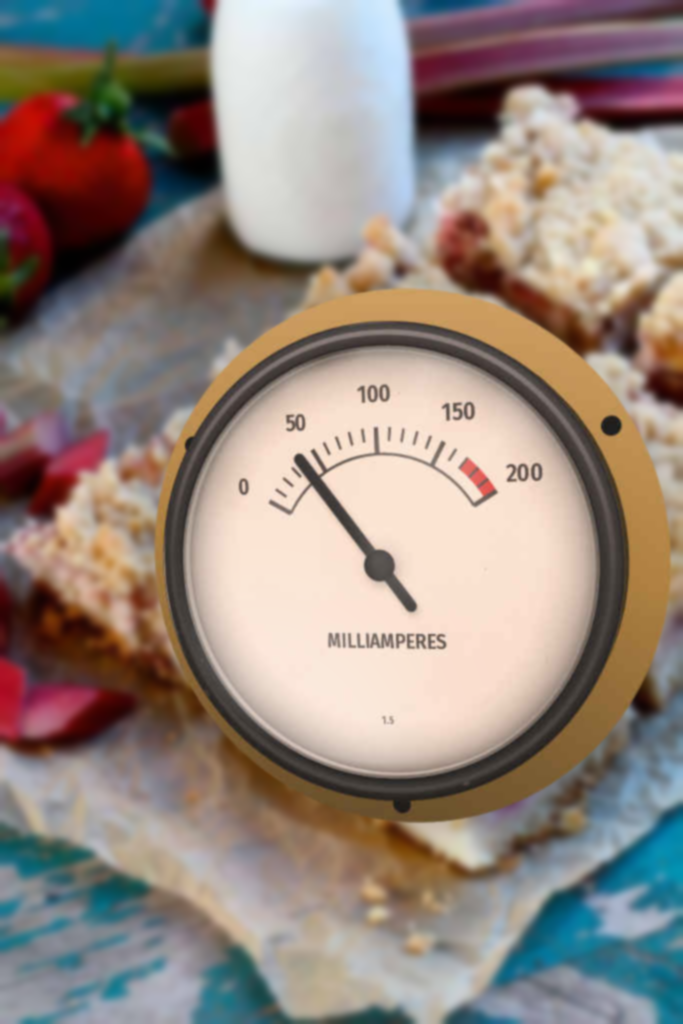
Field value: mA 40
